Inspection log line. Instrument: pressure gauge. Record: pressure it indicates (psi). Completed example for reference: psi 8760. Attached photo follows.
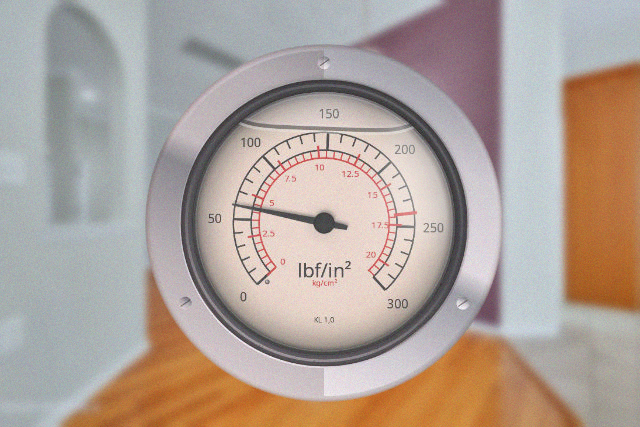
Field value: psi 60
